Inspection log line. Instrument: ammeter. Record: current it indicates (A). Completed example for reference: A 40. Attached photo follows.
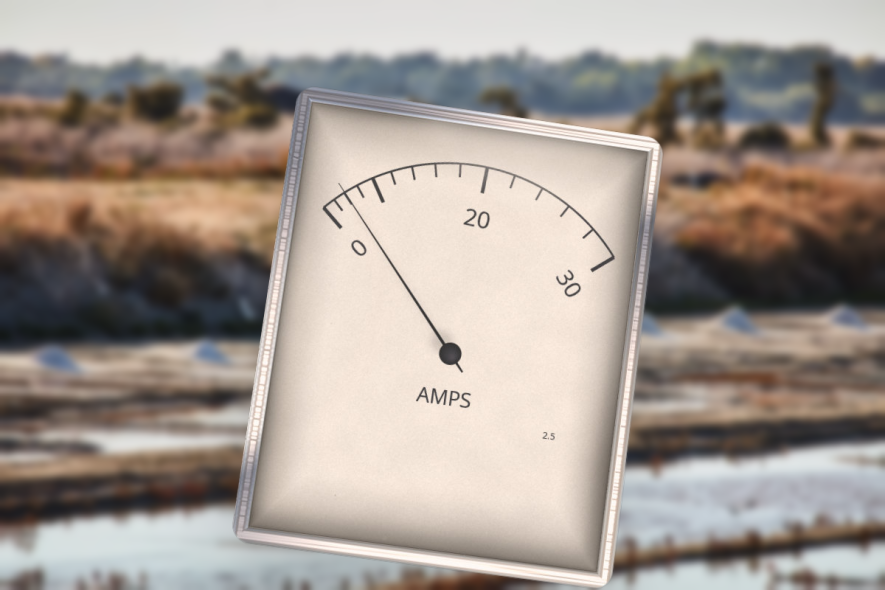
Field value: A 6
